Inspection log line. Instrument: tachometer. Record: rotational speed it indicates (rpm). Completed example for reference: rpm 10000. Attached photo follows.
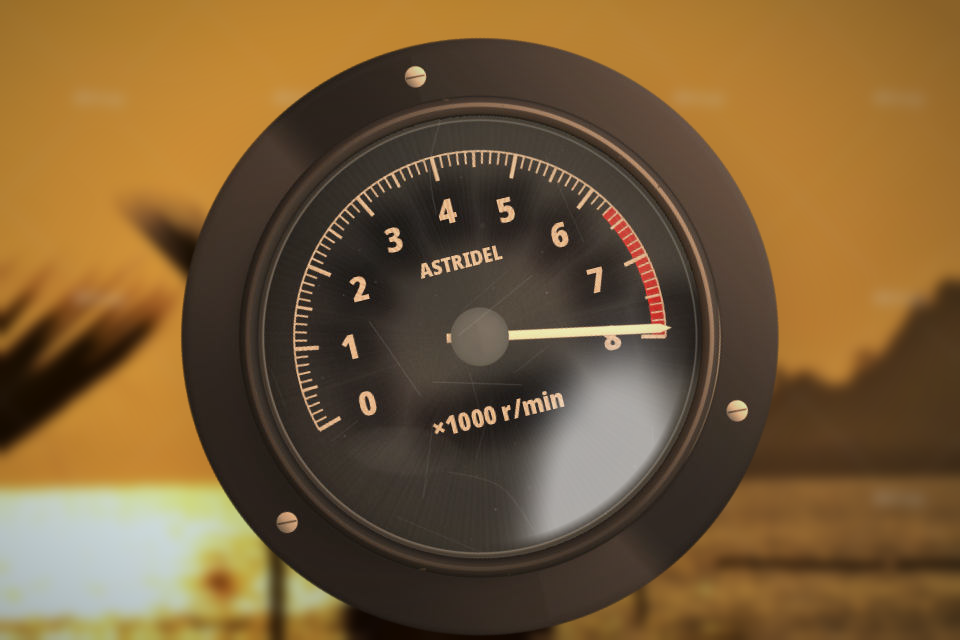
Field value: rpm 7900
